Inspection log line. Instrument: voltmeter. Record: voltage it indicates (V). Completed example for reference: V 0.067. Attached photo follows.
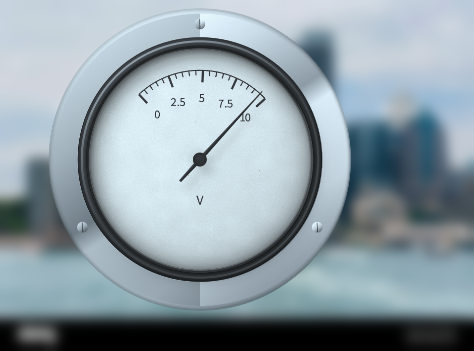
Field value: V 9.5
